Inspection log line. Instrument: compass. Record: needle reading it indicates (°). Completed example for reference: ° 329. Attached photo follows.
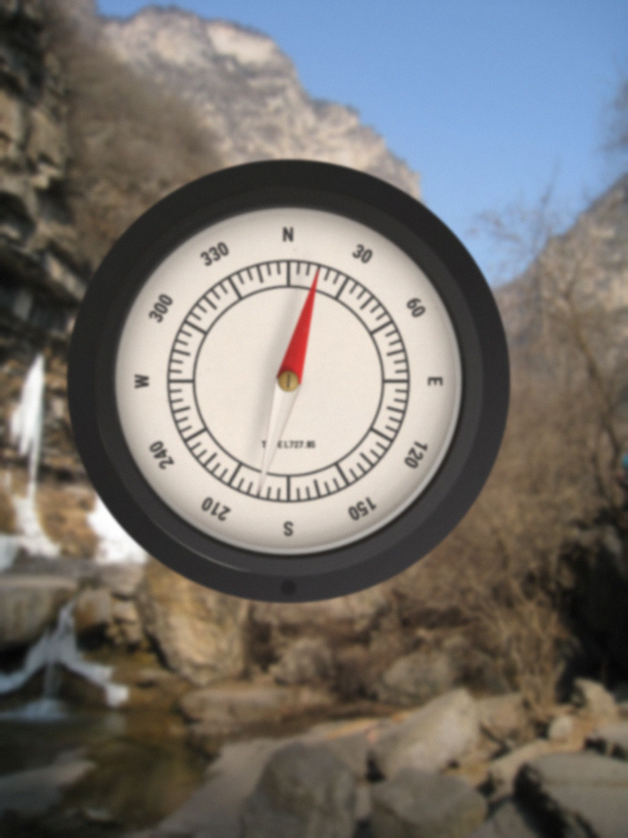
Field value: ° 15
